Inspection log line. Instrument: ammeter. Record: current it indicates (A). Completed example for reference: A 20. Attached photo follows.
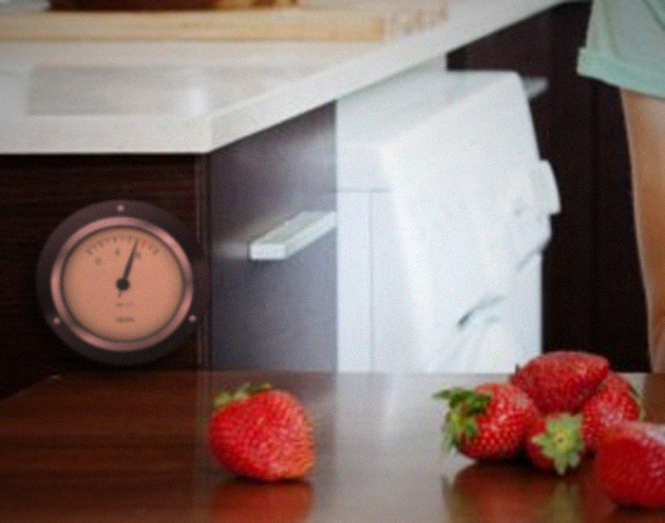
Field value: A 7
